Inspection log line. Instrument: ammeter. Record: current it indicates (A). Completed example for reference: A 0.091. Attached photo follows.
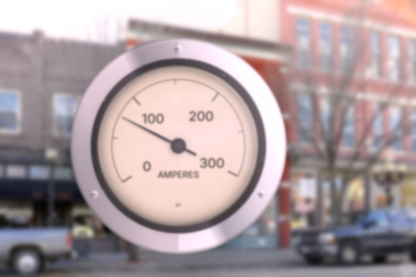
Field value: A 75
